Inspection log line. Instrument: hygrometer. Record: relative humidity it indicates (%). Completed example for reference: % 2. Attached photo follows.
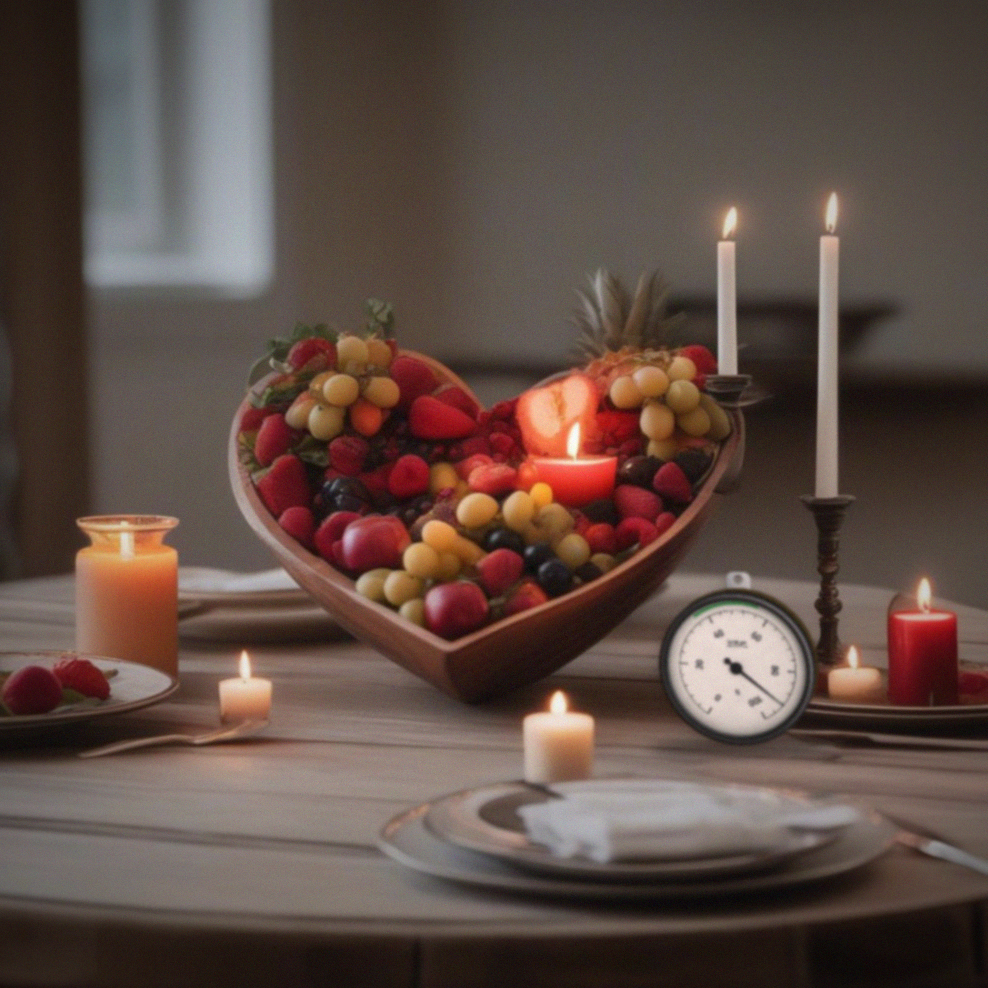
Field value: % 92
